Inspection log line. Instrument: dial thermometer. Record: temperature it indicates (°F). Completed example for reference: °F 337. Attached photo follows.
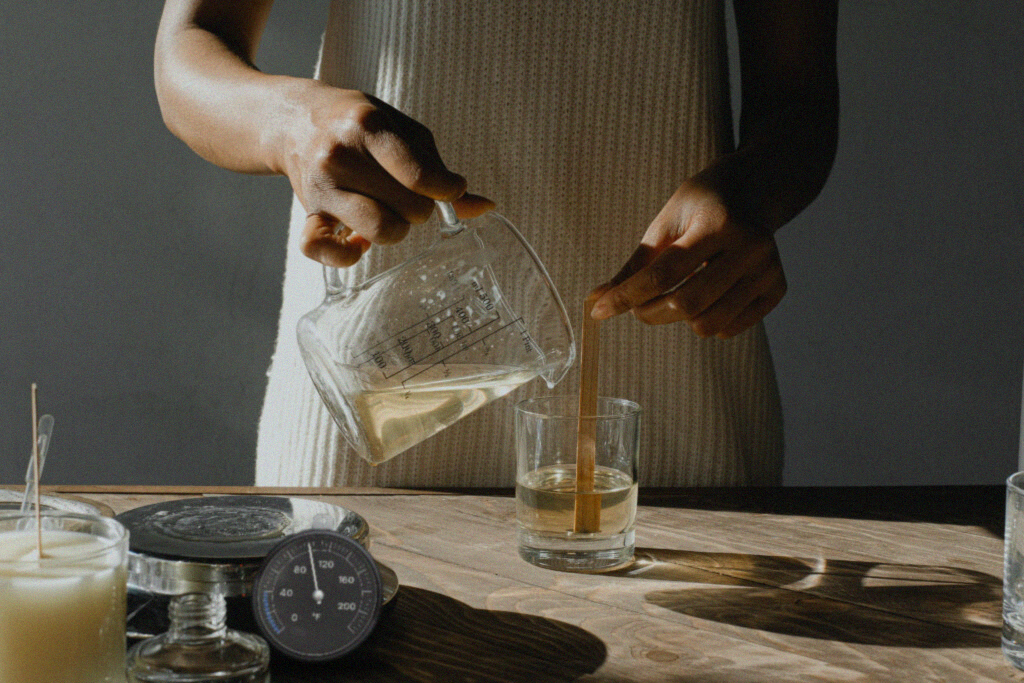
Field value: °F 100
